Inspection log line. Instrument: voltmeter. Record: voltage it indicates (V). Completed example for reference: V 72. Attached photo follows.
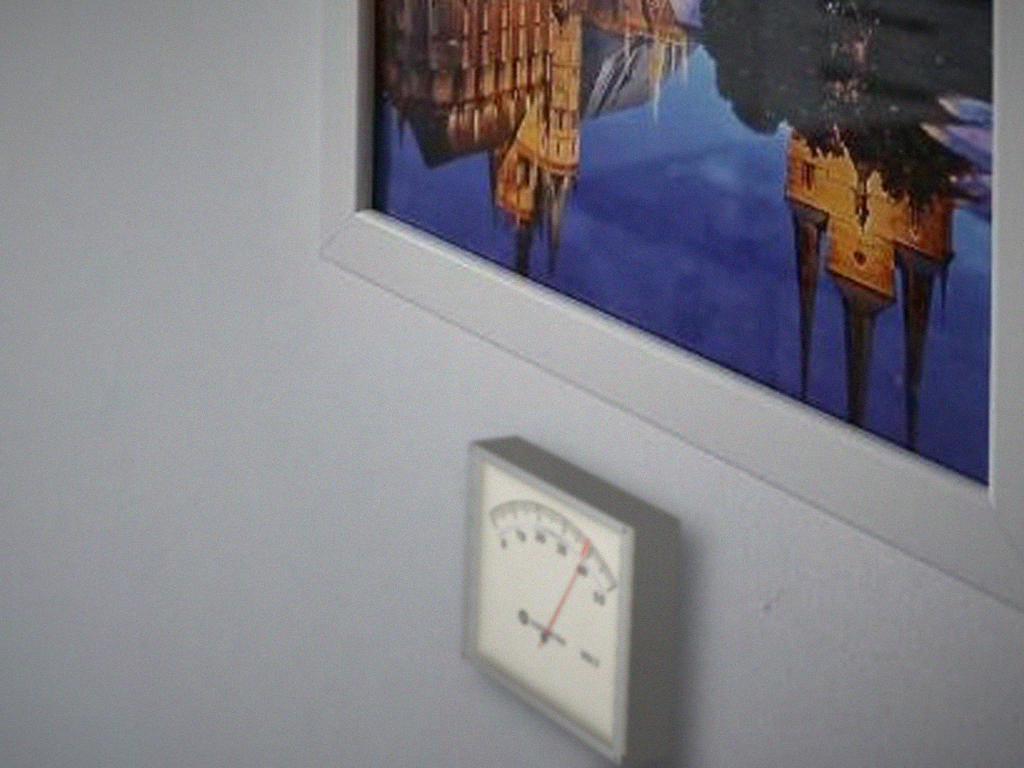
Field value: V 40
